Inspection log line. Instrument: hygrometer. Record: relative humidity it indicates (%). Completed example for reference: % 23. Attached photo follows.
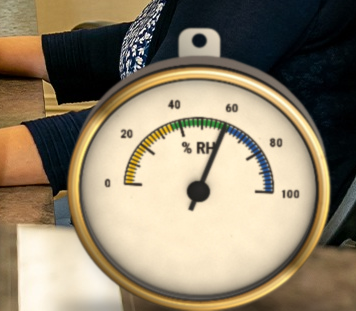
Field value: % 60
